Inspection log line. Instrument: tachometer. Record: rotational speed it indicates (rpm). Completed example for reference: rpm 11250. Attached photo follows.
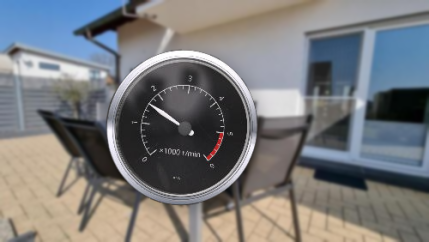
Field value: rpm 1600
